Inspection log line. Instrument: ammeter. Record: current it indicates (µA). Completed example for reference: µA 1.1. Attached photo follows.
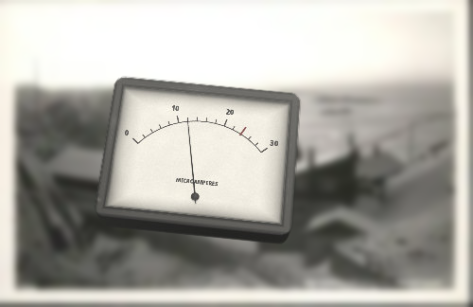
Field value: µA 12
